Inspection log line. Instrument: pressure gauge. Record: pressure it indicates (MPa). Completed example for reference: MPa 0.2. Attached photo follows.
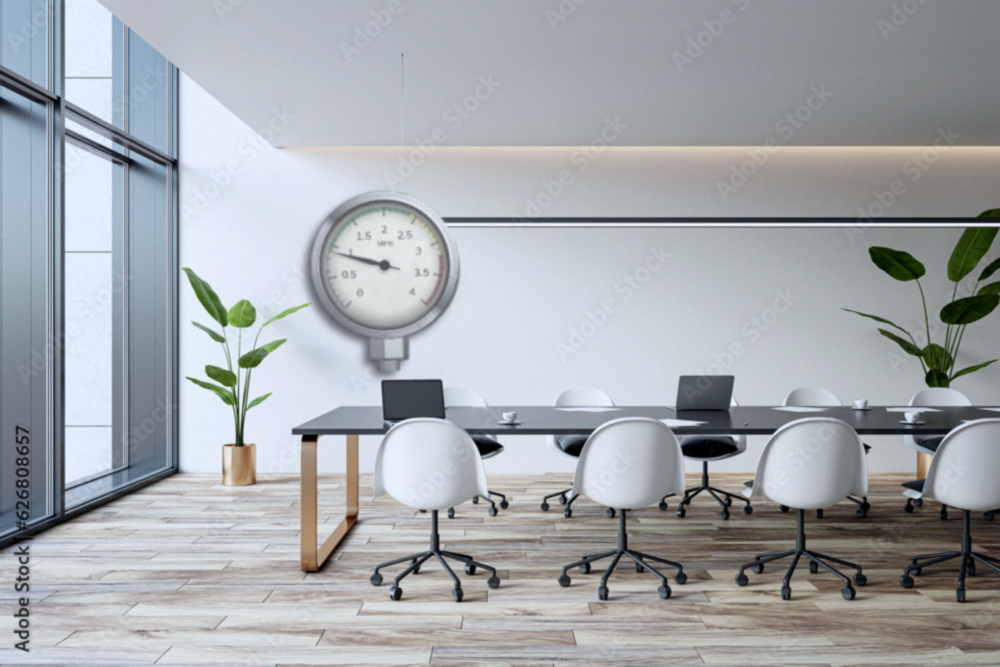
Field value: MPa 0.9
